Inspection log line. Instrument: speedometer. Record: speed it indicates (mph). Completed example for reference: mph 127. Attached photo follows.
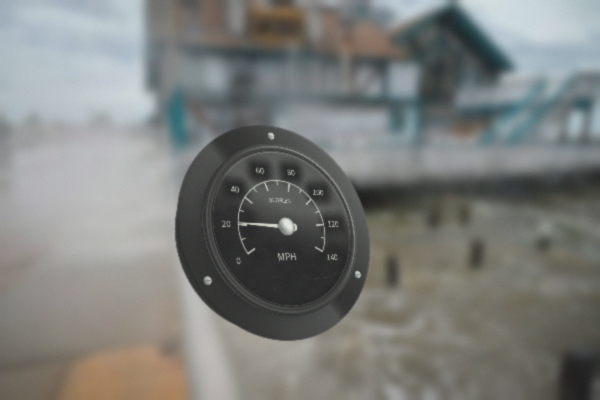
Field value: mph 20
